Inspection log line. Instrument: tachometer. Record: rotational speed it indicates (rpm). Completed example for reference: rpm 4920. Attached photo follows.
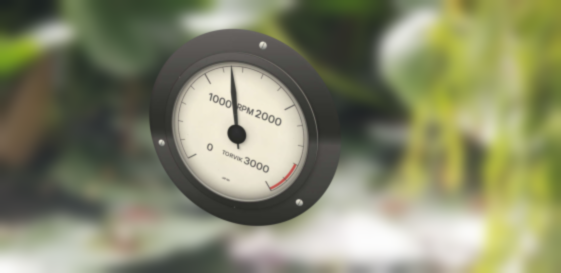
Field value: rpm 1300
